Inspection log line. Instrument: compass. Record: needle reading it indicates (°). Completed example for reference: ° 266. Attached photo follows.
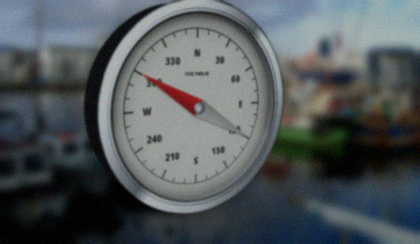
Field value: ° 300
